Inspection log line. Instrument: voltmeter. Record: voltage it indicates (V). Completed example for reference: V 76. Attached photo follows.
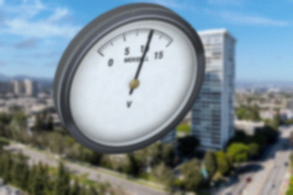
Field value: V 10
